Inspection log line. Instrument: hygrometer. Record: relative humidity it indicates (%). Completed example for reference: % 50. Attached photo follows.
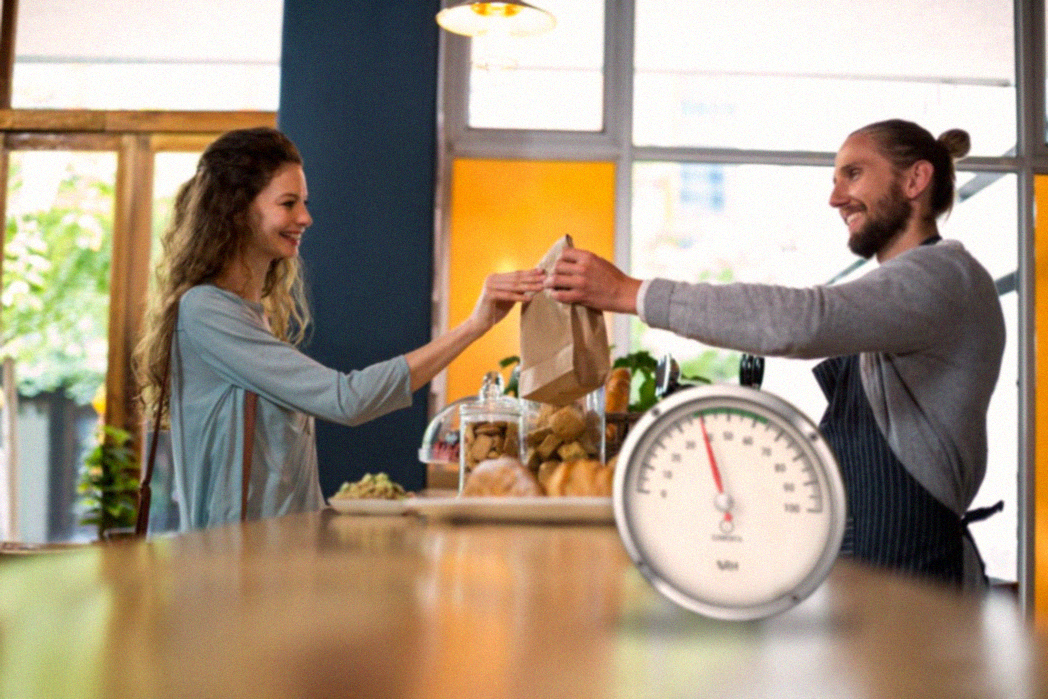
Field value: % 40
